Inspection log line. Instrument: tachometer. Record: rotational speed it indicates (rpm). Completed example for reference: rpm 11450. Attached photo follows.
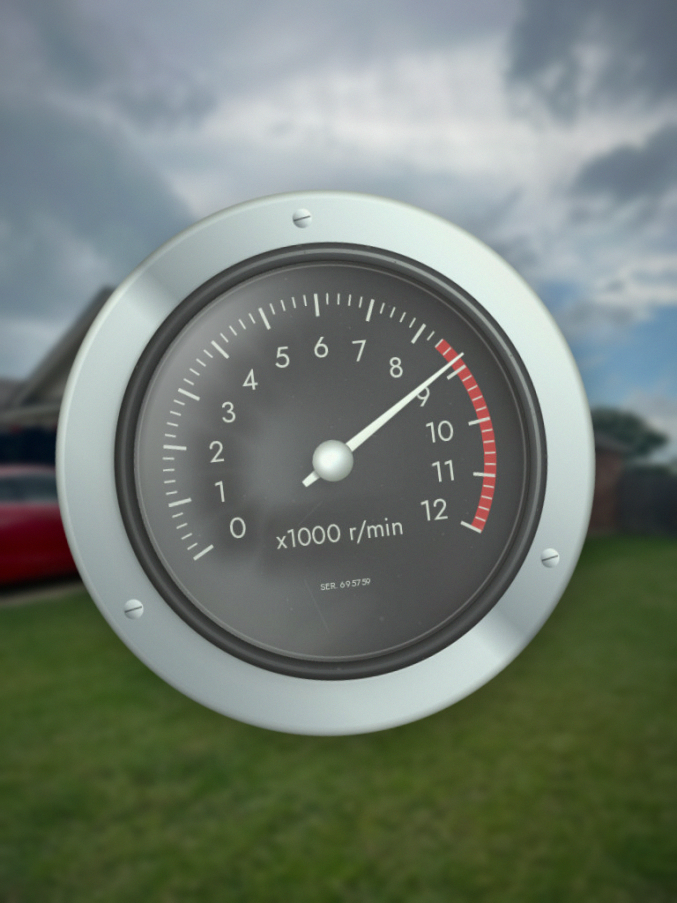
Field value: rpm 8800
